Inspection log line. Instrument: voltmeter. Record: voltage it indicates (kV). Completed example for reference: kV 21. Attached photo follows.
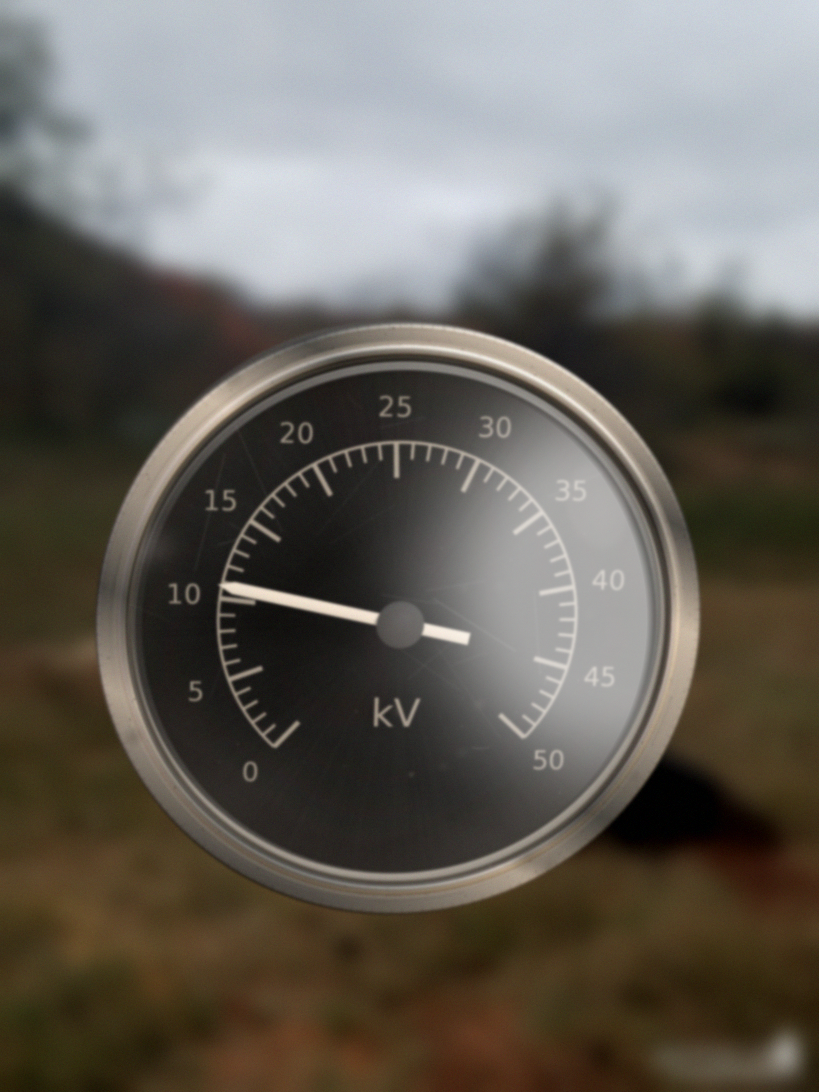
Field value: kV 11
